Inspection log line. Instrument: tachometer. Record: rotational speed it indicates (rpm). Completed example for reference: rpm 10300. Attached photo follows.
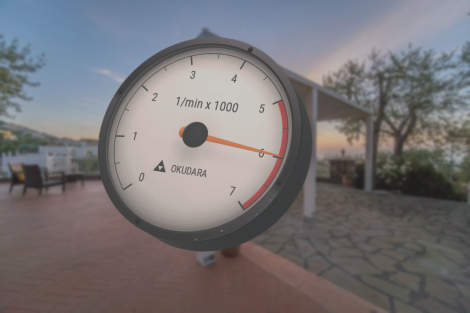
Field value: rpm 6000
